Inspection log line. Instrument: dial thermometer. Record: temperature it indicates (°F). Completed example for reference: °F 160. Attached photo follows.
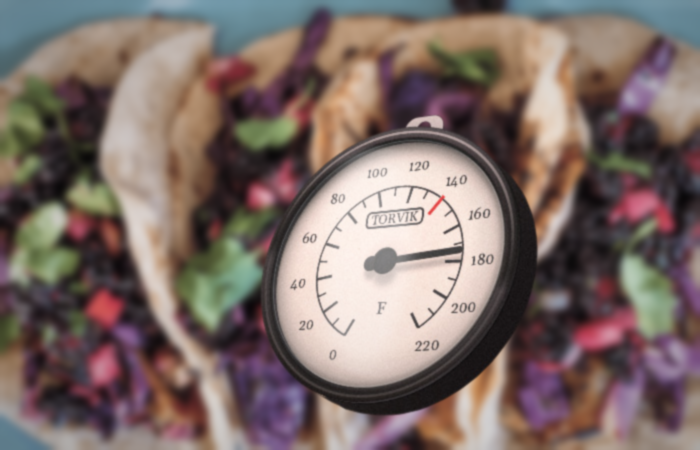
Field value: °F 175
